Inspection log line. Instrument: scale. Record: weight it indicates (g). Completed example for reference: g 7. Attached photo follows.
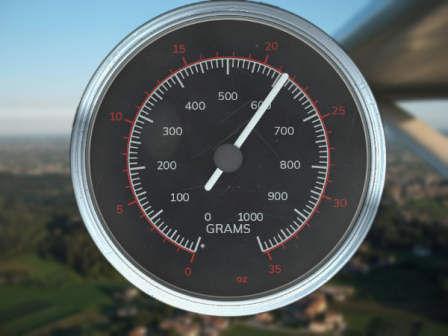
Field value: g 610
